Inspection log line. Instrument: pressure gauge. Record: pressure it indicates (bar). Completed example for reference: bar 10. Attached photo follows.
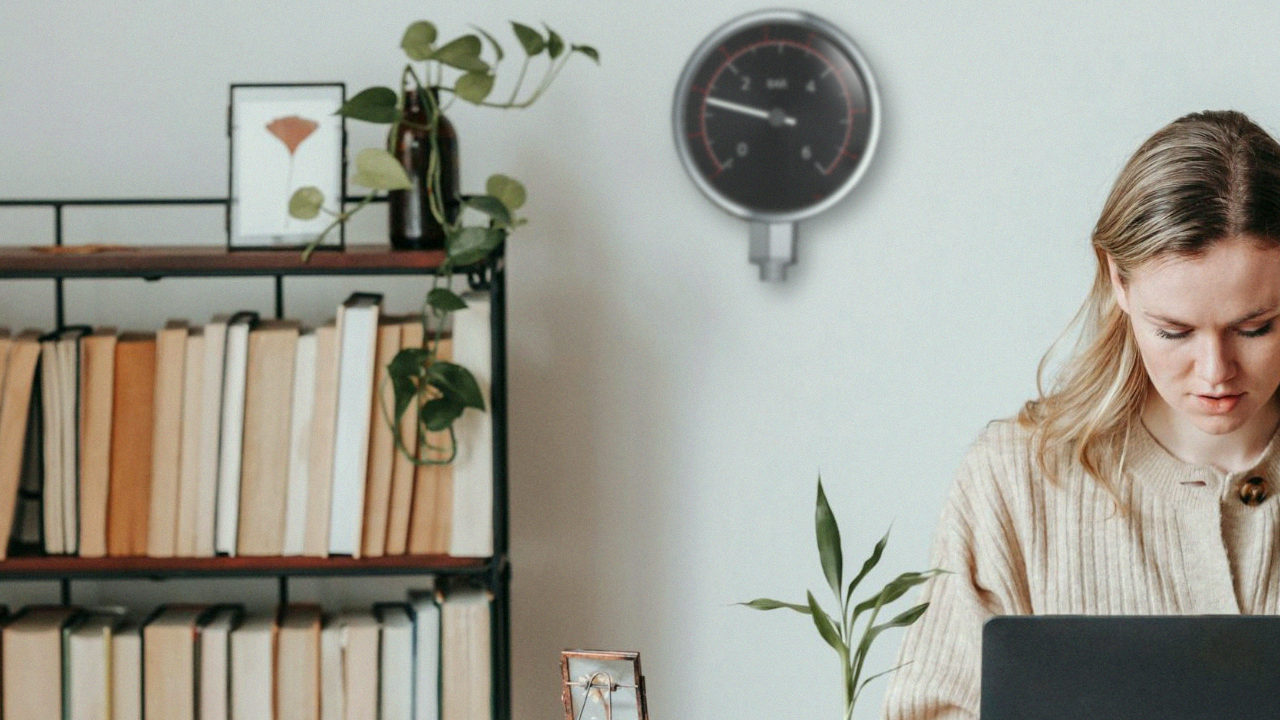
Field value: bar 1.25
